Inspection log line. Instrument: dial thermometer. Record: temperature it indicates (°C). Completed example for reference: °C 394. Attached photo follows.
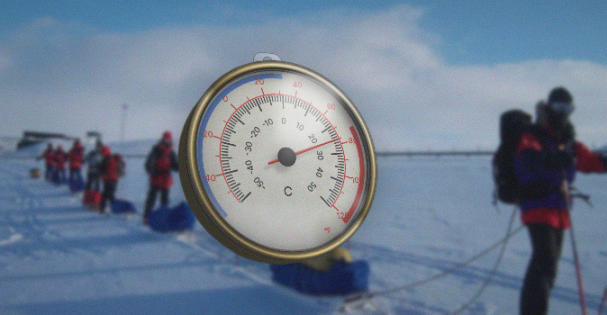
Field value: °C 25
